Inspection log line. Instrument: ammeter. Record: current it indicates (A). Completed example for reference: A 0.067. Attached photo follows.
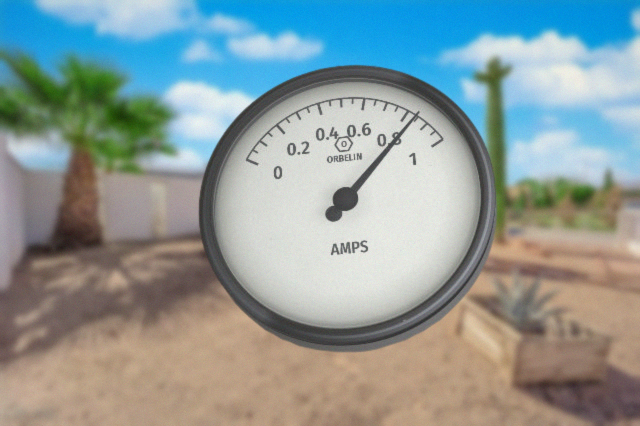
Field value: A 0.85
